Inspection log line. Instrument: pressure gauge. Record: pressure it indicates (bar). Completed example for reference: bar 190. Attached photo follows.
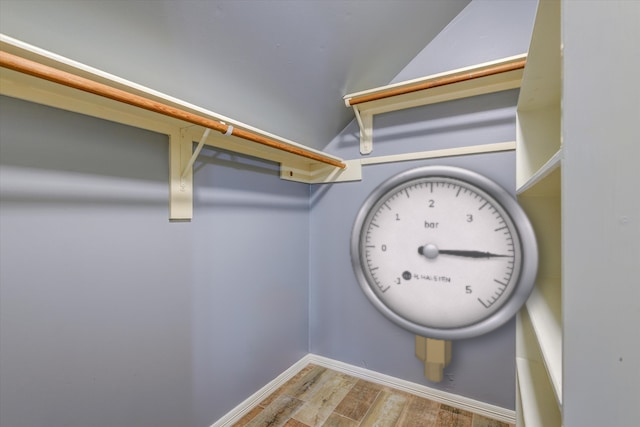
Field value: bar 4
